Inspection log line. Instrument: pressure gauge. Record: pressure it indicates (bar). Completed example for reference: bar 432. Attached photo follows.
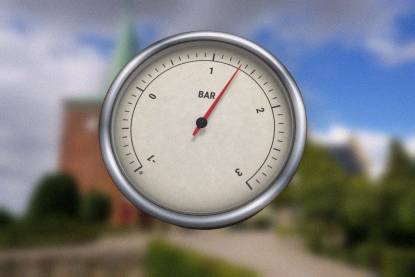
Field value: bar 1.35
